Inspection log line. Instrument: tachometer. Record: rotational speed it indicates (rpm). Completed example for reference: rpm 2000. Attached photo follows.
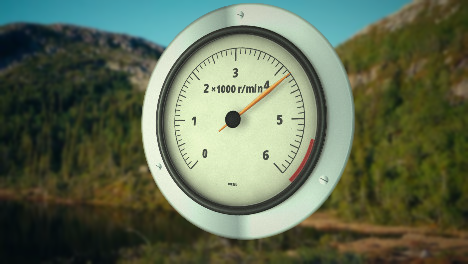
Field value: rpm 4200
